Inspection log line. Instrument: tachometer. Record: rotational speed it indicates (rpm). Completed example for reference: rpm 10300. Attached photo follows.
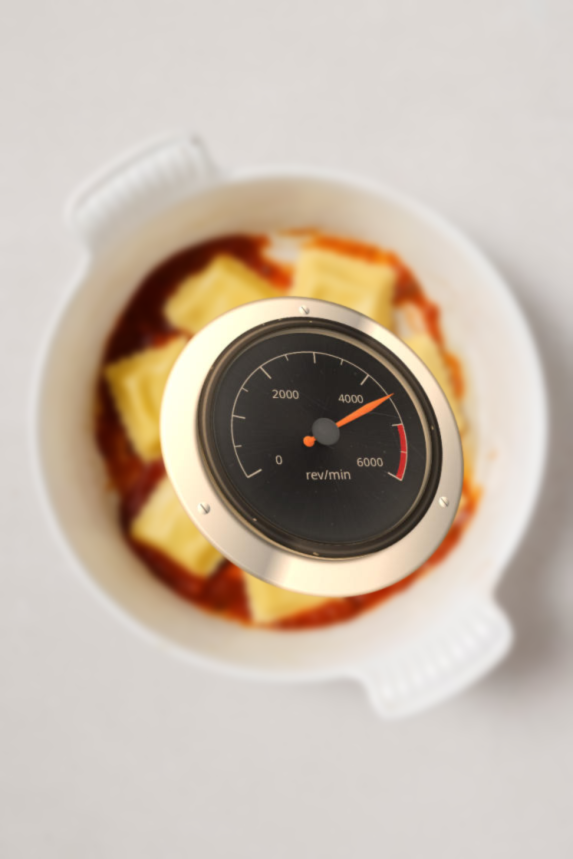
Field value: rpm 4500
